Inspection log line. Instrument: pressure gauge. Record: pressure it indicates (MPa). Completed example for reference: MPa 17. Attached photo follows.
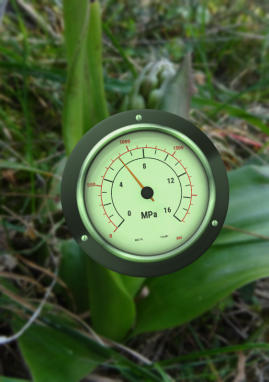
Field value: MPa 6
